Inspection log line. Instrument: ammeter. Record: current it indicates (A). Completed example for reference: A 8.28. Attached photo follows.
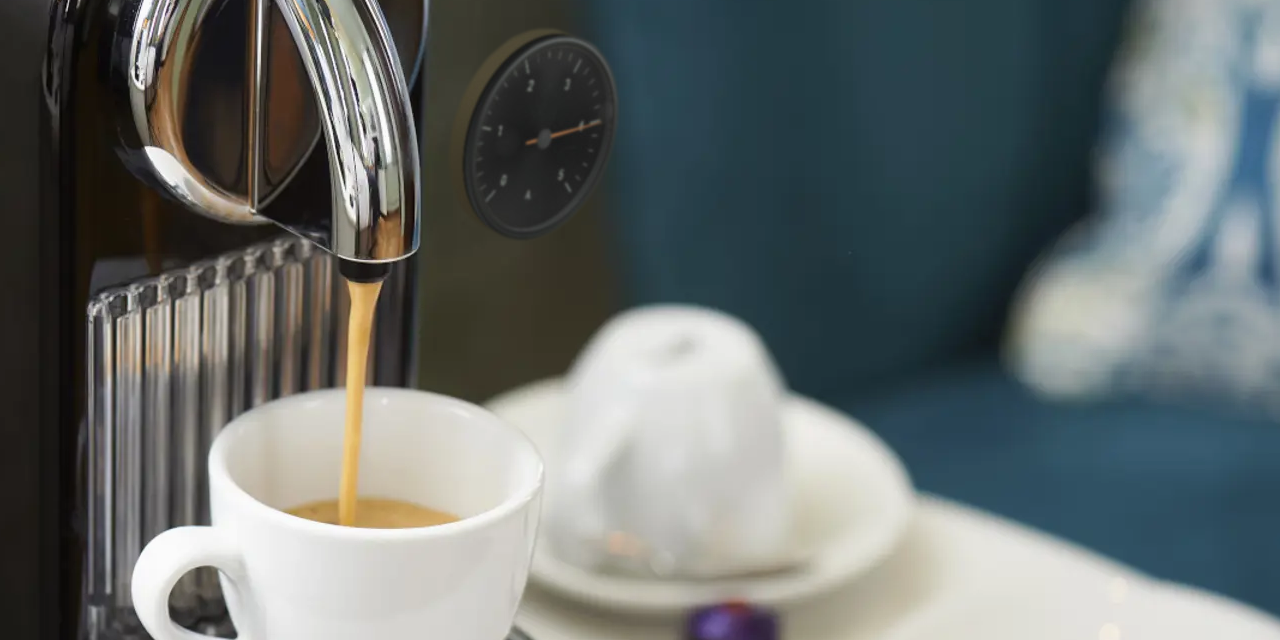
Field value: A 4
